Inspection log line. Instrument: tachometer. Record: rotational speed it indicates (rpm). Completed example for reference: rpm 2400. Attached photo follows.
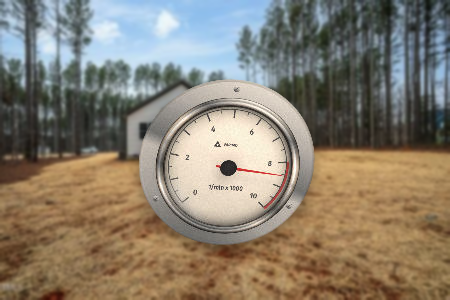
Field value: rpm 8500
